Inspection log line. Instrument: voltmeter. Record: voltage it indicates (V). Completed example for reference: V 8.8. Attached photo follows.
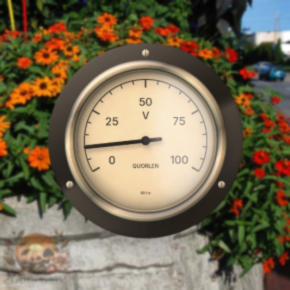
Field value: V 10
